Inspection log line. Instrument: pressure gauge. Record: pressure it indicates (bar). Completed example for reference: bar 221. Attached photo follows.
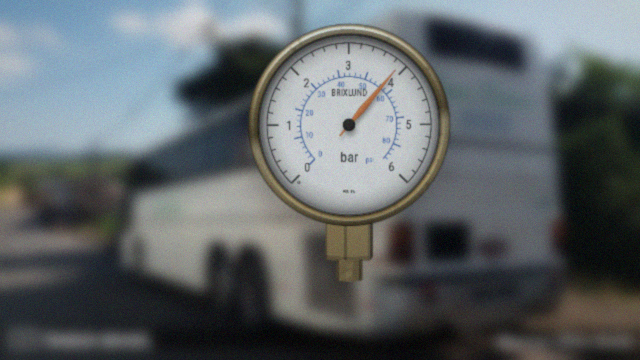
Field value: bar 3.9
